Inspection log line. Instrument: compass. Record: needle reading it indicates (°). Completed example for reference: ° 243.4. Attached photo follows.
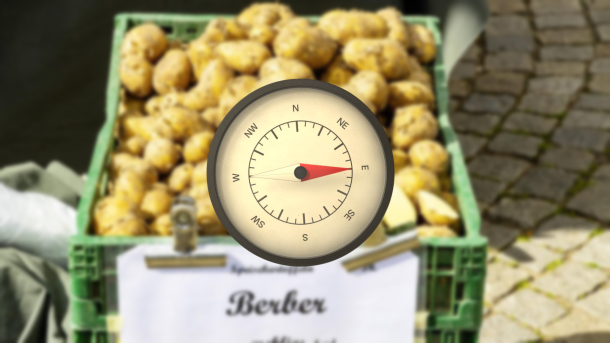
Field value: ° 90
